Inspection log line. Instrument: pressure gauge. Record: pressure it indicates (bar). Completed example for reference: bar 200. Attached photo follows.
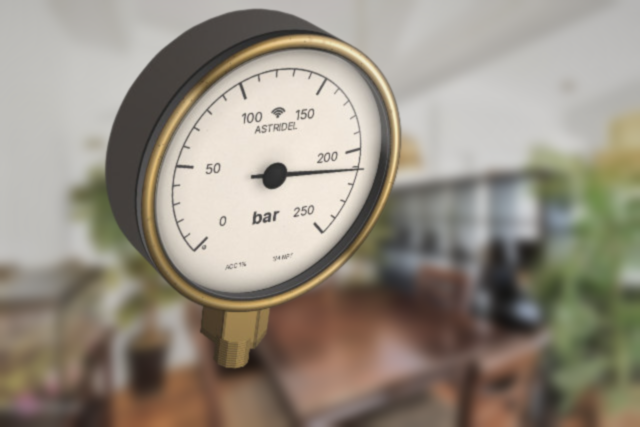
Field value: bar 210
